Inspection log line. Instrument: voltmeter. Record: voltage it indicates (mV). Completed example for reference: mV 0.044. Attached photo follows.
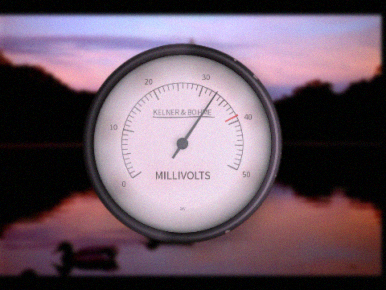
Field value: mV 33
